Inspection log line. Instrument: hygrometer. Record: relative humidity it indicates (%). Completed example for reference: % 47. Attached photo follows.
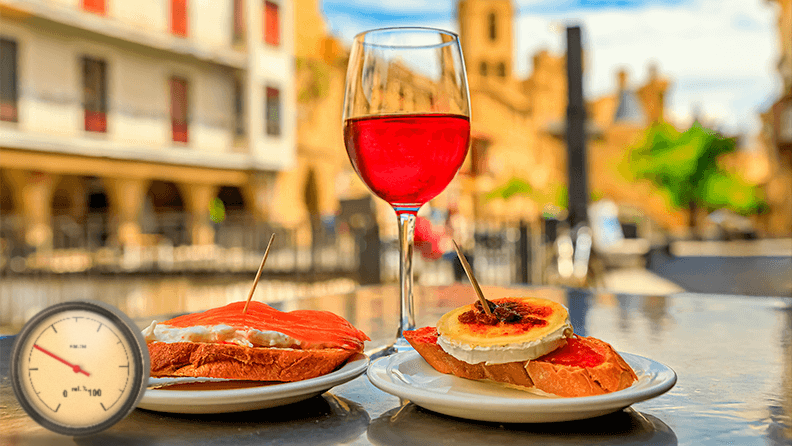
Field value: % 30
